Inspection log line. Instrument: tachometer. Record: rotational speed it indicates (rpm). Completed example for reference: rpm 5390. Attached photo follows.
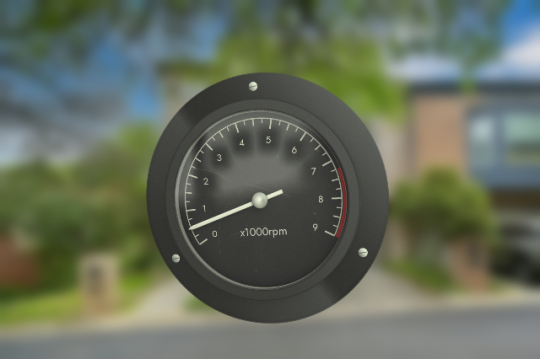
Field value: rpm 500
